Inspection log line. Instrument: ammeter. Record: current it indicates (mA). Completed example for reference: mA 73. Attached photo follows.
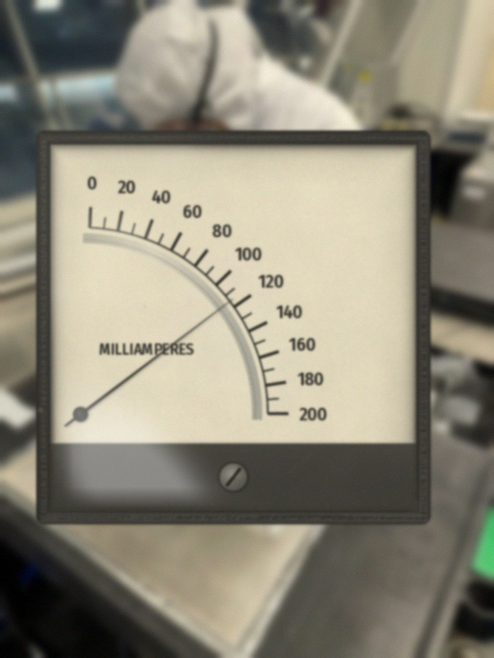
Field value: mA 115
